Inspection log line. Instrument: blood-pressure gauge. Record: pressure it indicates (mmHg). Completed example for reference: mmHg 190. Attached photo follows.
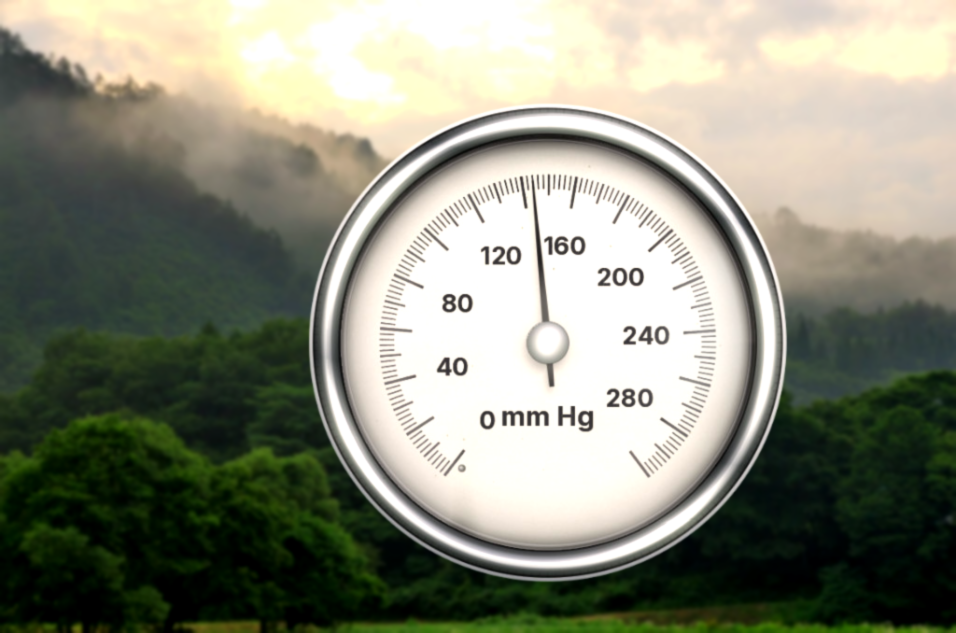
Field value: mmHg 144
